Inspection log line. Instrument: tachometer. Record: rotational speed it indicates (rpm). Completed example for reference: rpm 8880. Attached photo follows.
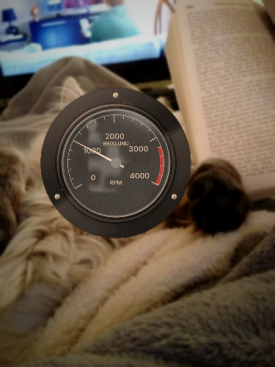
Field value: rpm 1000
